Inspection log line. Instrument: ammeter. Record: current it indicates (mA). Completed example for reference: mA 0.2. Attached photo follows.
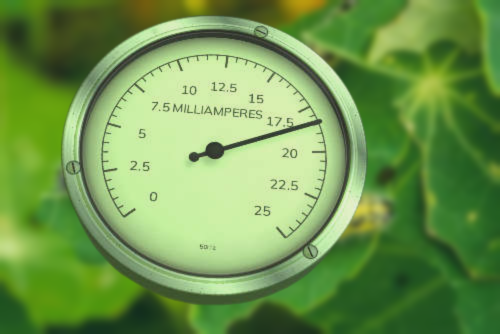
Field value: mA 18.5
